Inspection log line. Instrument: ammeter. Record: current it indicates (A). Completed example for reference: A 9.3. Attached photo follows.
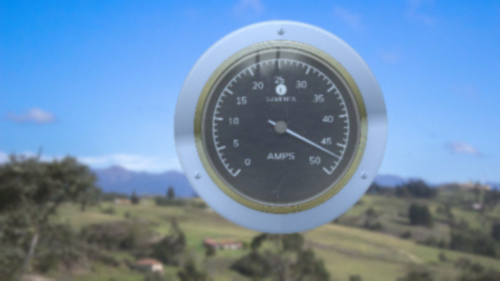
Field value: A 47
